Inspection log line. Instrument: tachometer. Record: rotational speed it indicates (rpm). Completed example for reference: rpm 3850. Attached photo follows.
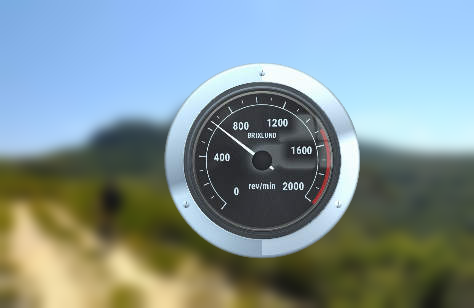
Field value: rpm 650
